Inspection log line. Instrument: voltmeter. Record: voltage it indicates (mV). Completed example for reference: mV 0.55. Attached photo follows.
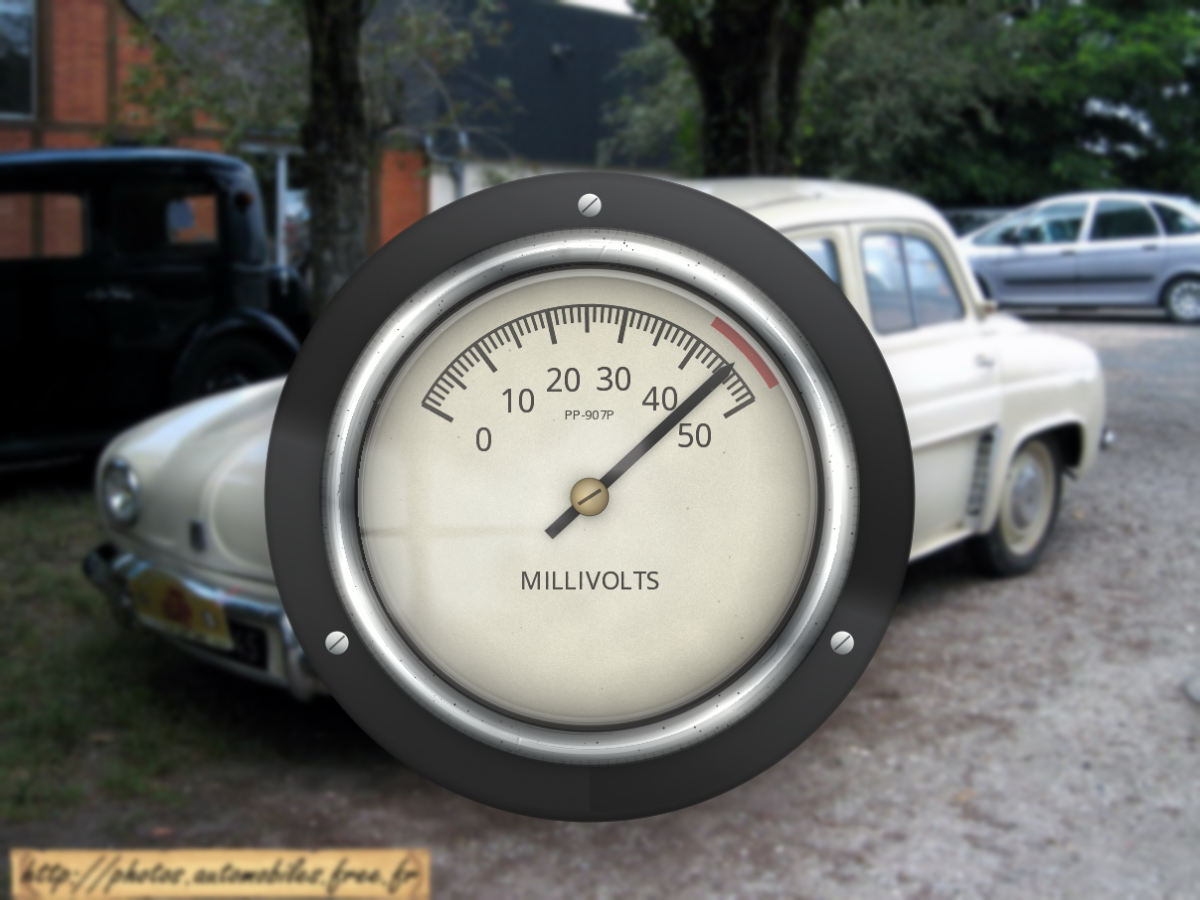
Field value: mV 45
